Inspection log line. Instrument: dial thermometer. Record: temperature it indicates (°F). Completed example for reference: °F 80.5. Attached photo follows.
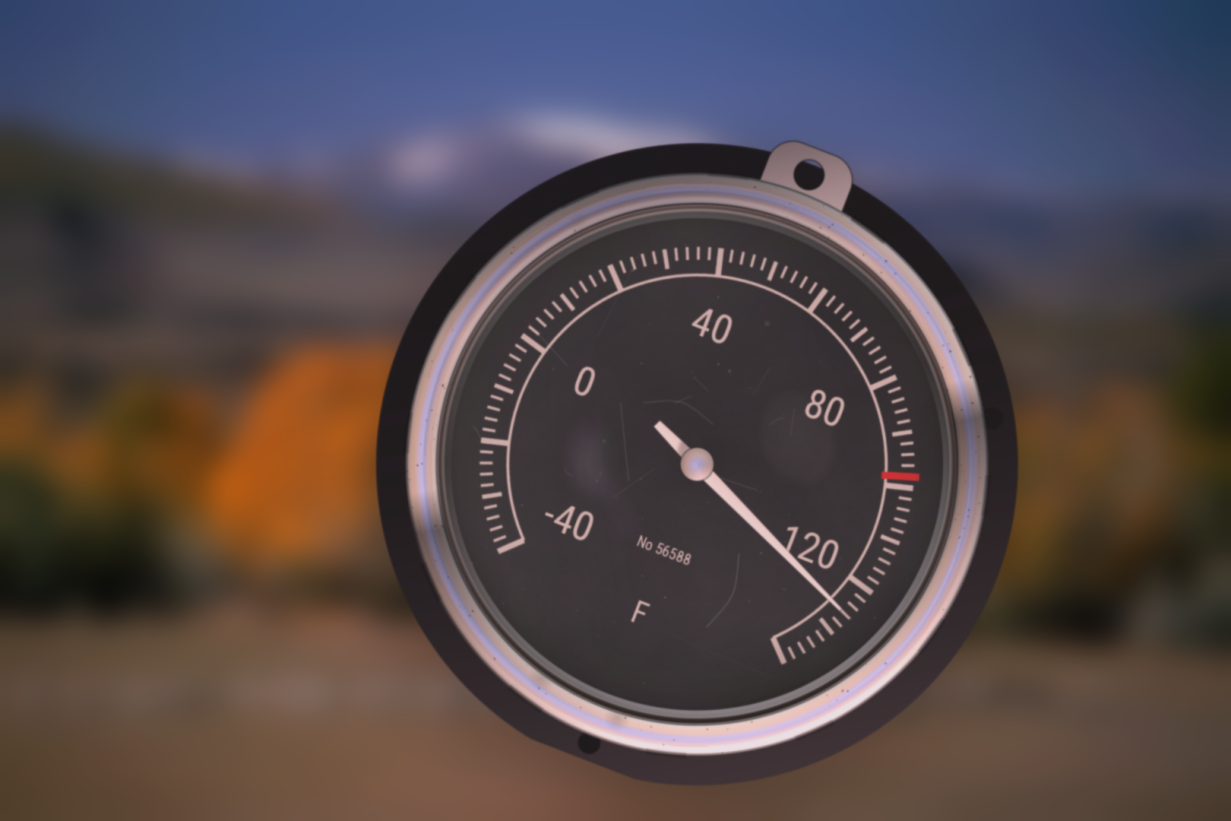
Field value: °F 126
